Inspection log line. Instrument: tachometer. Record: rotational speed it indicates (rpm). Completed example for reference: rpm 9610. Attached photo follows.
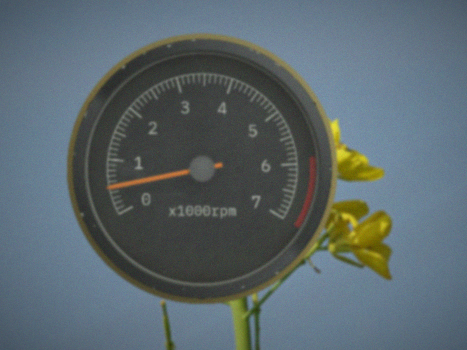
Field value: rpm 500
